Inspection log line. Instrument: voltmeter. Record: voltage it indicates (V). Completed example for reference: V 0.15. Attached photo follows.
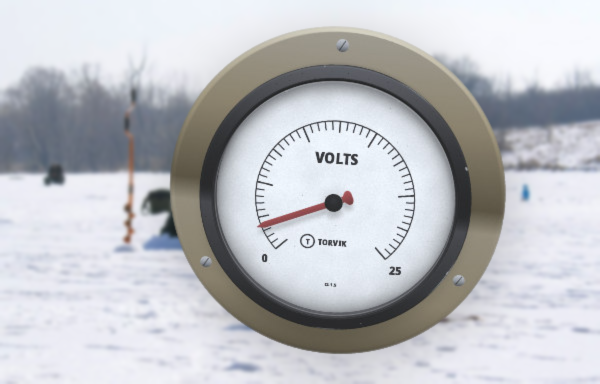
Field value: V 2
